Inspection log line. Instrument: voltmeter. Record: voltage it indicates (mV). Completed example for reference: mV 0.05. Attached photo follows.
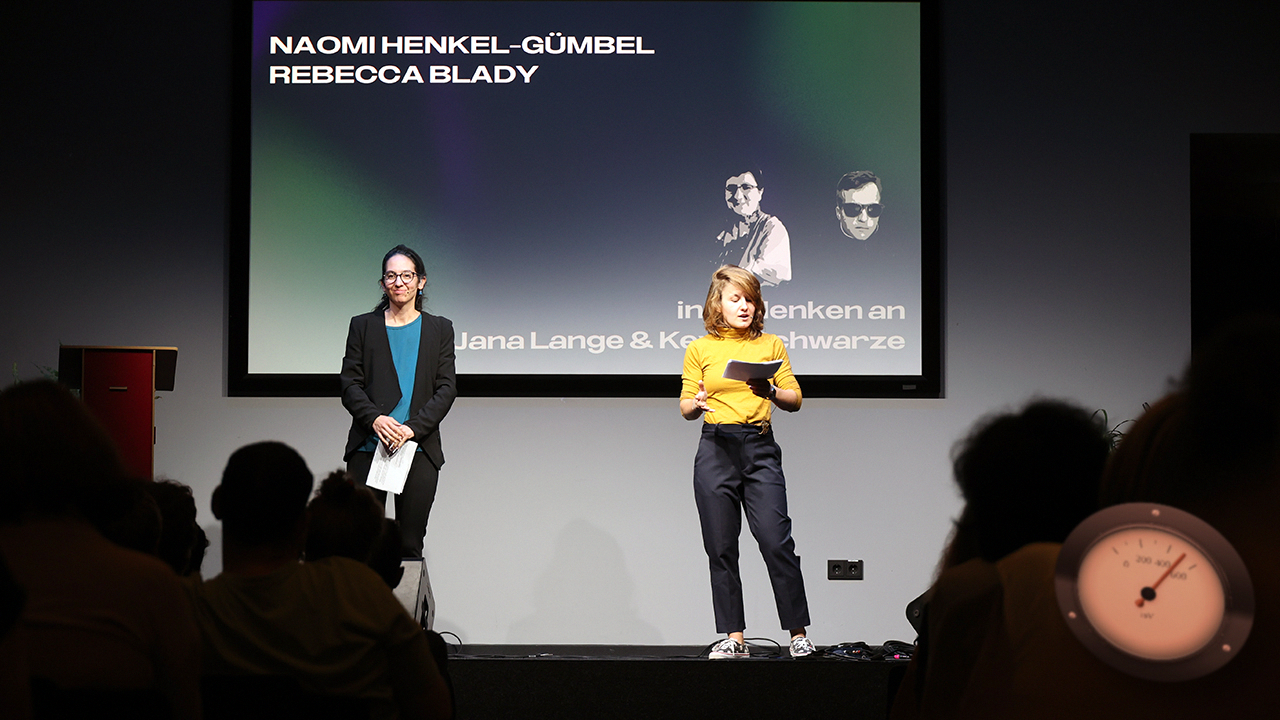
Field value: mV 500
